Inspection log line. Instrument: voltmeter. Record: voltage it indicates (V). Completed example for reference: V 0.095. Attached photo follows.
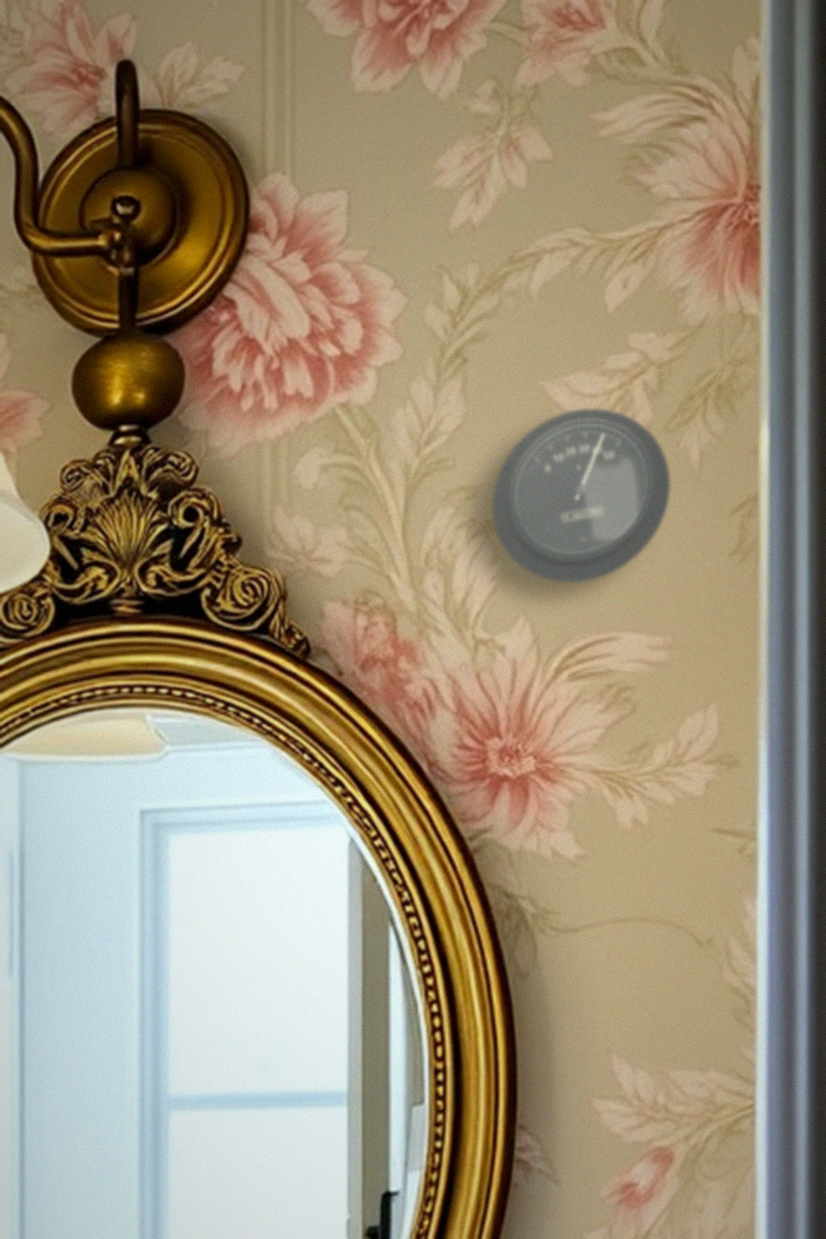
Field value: V 40
